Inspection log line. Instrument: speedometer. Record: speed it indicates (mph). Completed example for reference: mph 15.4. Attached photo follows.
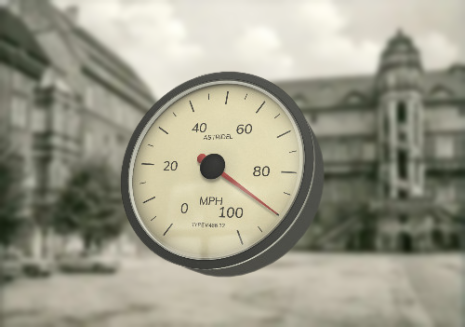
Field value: mph 90
